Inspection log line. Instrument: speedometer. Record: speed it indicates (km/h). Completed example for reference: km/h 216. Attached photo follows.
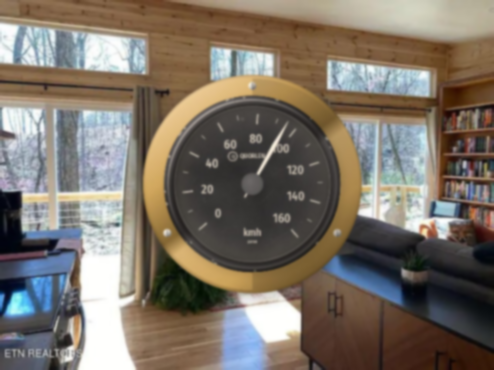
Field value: km/h 95
